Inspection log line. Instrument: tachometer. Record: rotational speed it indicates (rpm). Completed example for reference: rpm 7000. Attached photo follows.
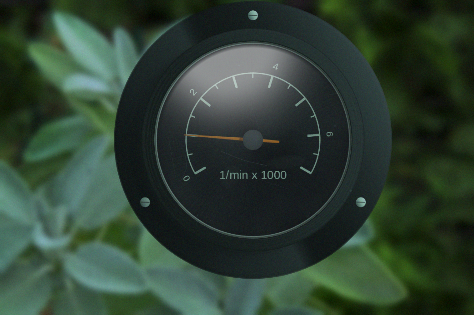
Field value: rpm 1000
